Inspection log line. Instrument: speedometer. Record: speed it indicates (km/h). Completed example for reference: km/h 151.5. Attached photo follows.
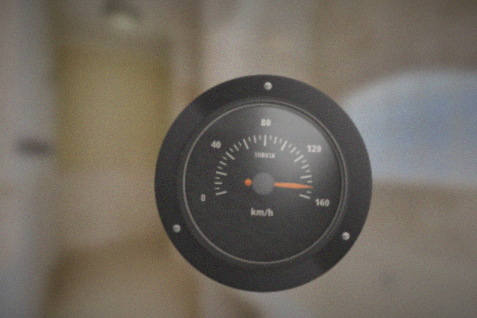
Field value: km/h 150
